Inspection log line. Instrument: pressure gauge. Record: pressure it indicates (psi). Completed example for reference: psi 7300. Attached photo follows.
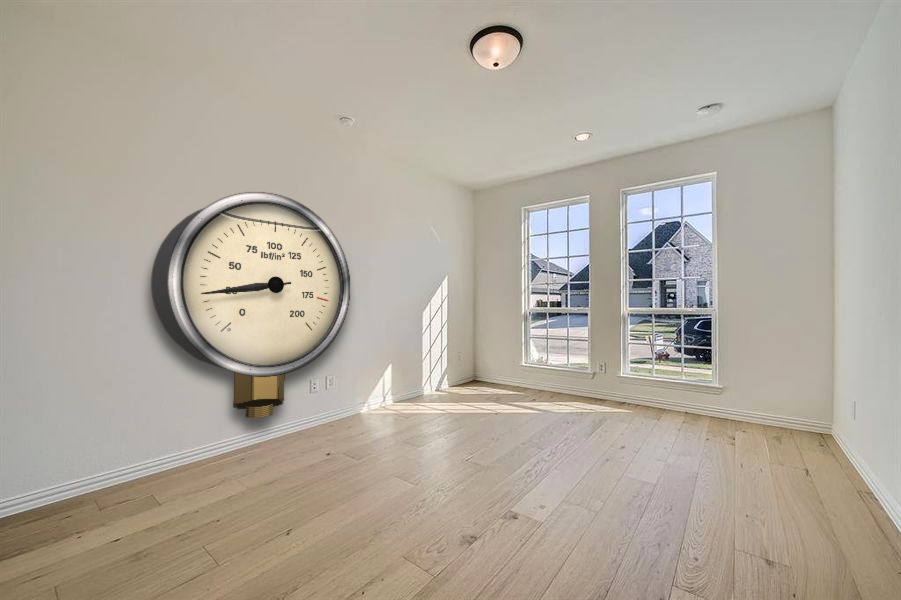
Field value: psi 25
